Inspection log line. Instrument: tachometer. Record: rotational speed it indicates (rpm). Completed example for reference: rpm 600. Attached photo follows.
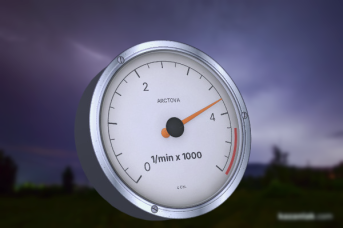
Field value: rpm 3750
